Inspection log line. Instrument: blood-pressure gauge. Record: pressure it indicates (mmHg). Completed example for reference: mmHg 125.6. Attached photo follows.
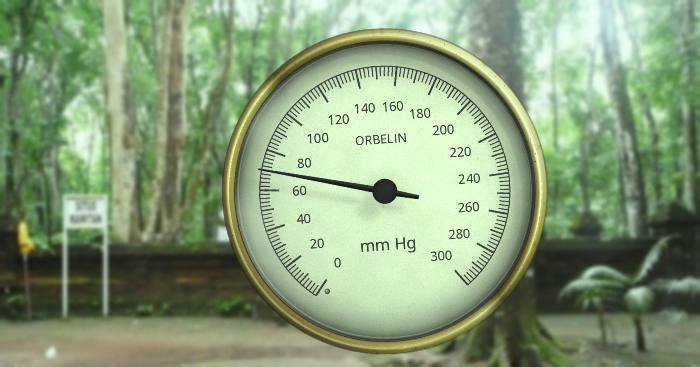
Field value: mmHg 70
